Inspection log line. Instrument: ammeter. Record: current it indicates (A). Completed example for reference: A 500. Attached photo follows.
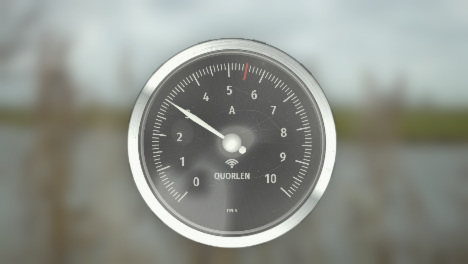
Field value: A 3
